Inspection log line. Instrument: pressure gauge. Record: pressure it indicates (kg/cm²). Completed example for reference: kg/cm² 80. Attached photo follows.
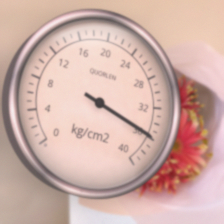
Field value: kg/cm² 36
